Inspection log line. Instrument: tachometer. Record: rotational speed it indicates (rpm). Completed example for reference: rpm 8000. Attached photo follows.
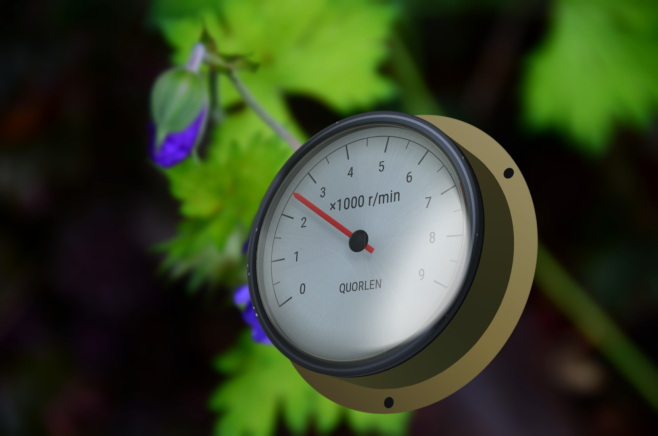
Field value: rpm 2500
